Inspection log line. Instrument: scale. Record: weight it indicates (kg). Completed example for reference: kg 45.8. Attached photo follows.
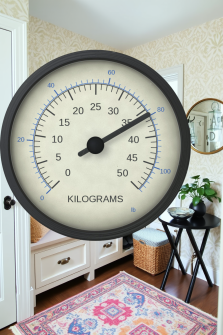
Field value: kg 36
